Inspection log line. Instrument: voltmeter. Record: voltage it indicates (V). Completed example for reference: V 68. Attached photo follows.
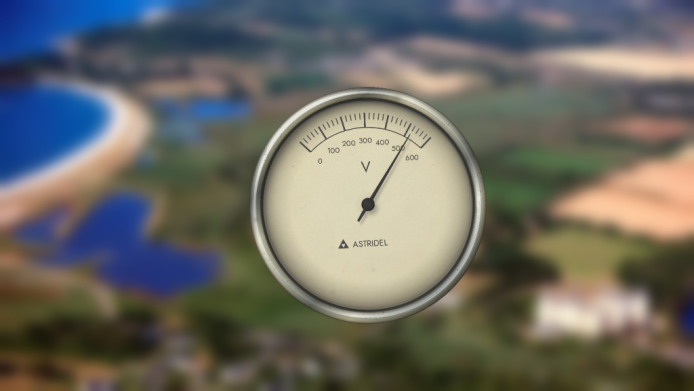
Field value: V 520
